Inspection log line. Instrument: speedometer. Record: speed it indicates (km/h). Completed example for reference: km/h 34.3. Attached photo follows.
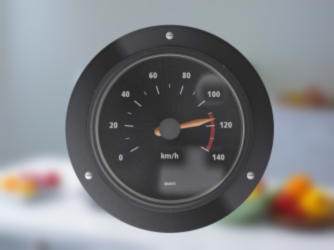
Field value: km/h 115
